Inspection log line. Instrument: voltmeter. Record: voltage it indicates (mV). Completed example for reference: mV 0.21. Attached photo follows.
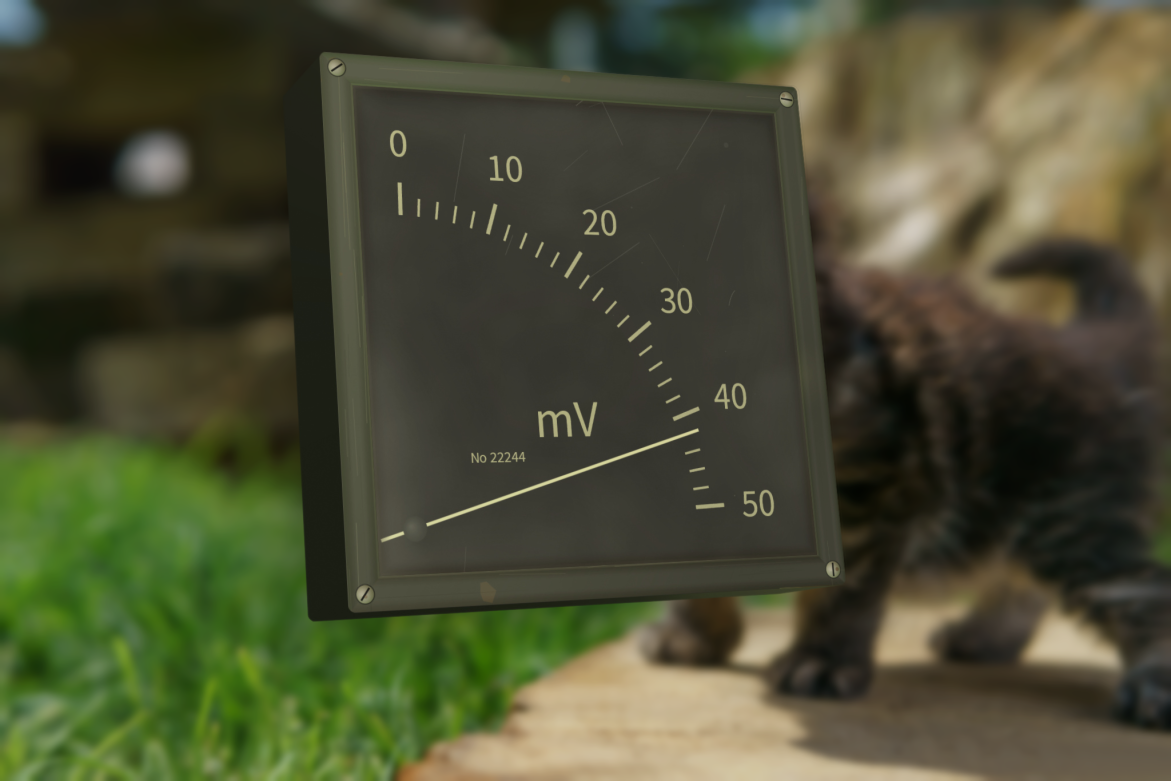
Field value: mV 42
